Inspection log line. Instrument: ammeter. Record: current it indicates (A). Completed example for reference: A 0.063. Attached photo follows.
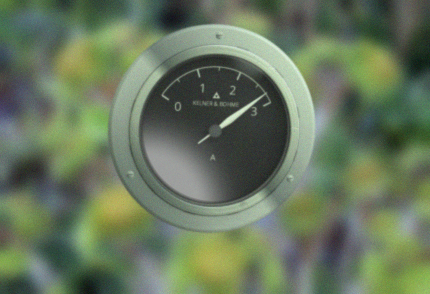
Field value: A 2.75
